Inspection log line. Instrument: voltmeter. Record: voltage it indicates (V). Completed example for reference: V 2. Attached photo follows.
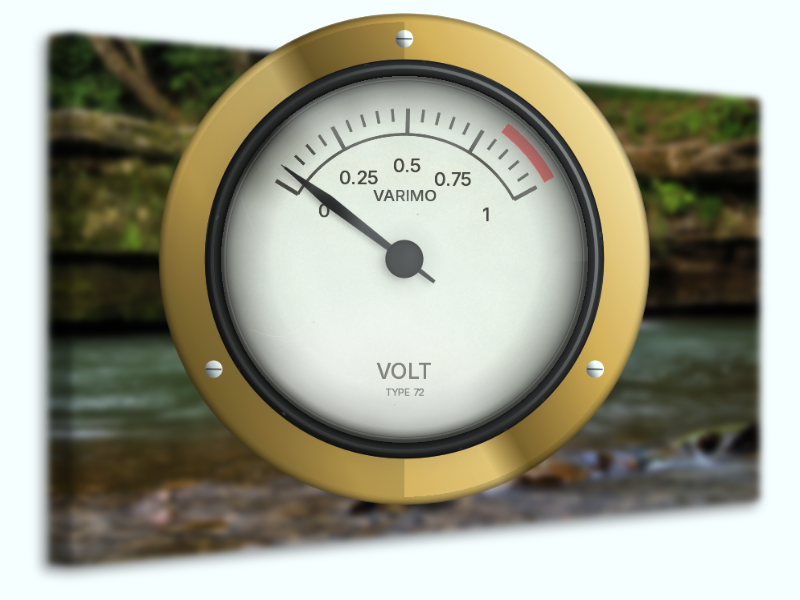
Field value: V 0.05
